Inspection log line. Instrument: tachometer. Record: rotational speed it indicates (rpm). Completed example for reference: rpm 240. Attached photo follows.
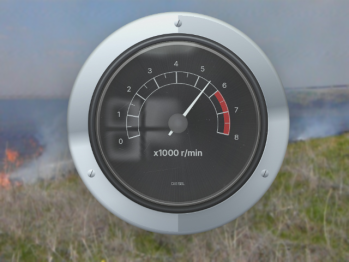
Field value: rpm 5500
